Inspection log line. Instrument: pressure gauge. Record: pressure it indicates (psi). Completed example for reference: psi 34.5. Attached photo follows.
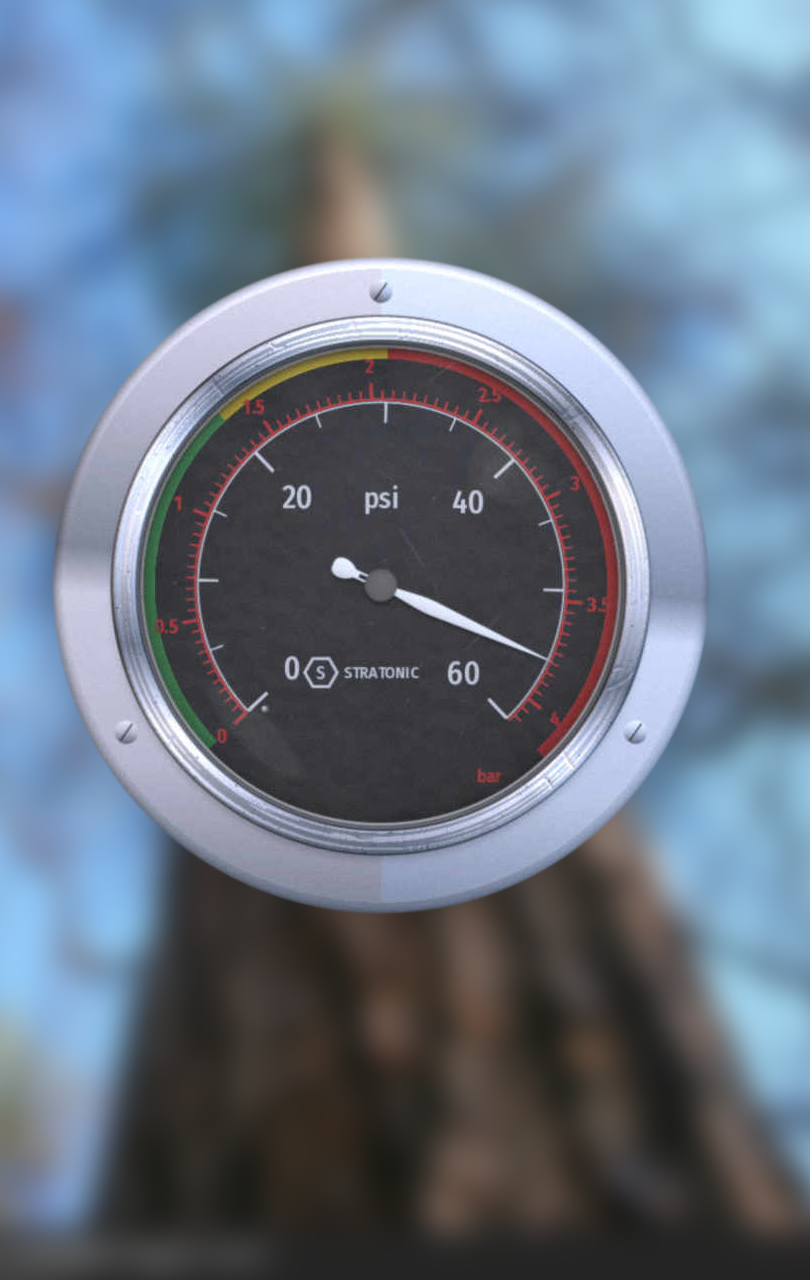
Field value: psi 55
